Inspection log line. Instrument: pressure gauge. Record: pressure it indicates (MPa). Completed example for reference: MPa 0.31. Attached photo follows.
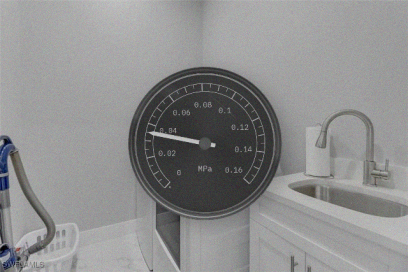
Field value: MPa 0.035
